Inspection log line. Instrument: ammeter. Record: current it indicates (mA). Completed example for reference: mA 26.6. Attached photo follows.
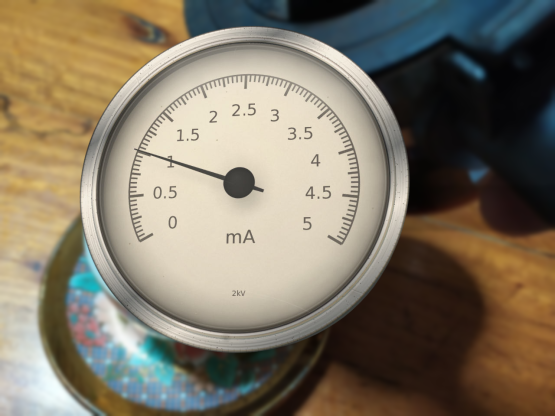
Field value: mA 1
